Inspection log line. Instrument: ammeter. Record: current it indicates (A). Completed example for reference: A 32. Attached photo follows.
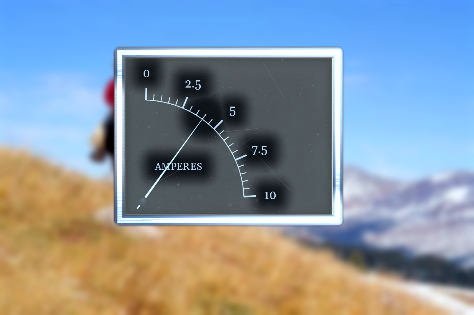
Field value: A 4
